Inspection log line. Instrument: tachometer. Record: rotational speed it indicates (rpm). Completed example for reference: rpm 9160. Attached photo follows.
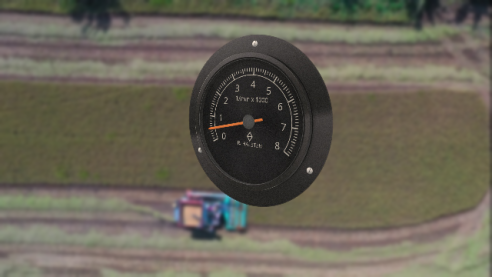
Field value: rpm 500
